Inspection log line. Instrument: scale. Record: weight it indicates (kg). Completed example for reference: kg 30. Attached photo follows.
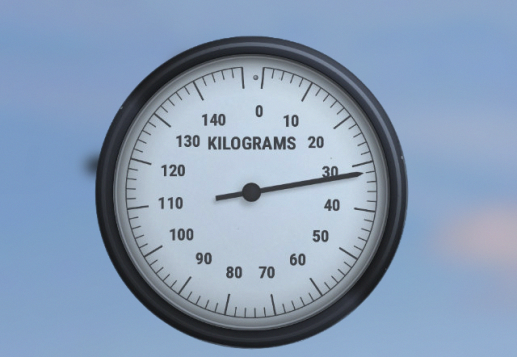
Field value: kg 32
